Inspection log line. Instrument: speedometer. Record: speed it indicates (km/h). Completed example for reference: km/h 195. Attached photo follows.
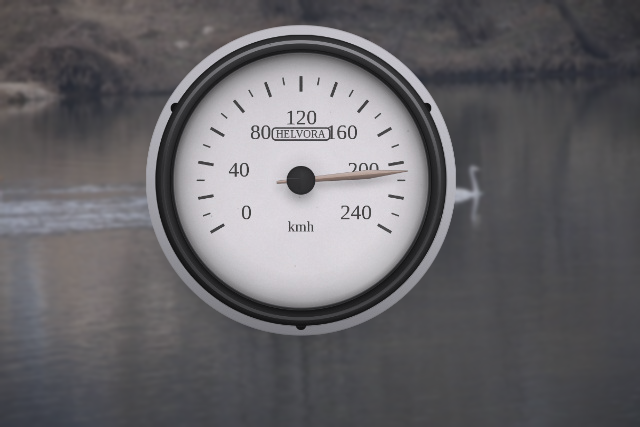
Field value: km/h 205
